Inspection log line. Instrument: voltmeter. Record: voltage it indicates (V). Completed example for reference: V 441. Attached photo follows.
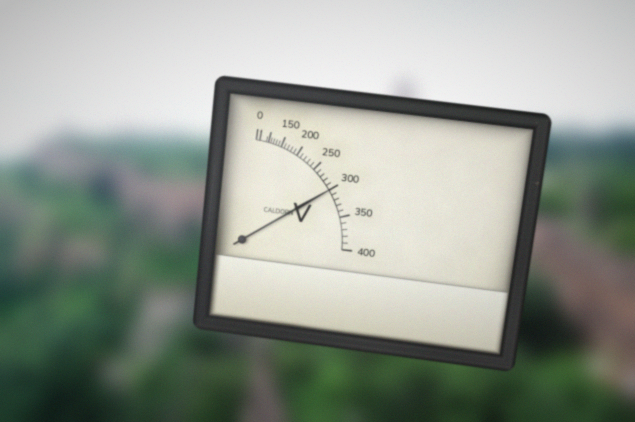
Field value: V 300
